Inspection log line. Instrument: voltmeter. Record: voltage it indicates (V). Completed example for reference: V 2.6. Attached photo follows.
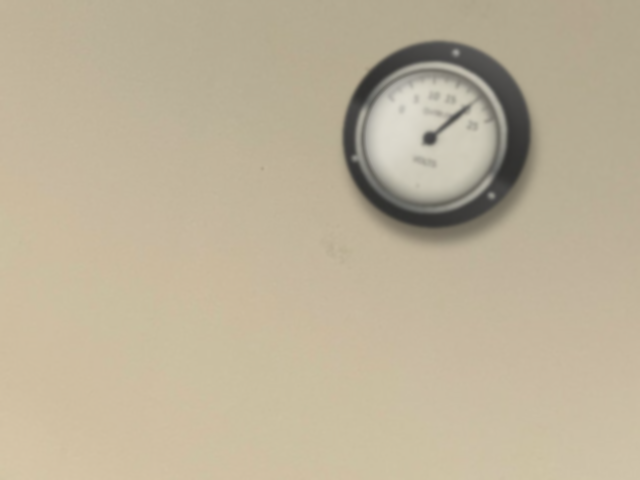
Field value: V 20
